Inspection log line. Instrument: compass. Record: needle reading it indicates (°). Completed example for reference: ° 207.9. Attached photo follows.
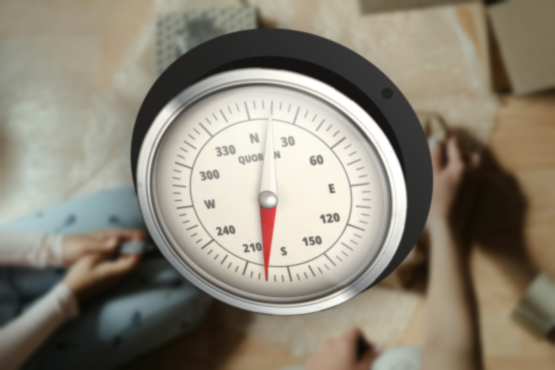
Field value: ° 195
